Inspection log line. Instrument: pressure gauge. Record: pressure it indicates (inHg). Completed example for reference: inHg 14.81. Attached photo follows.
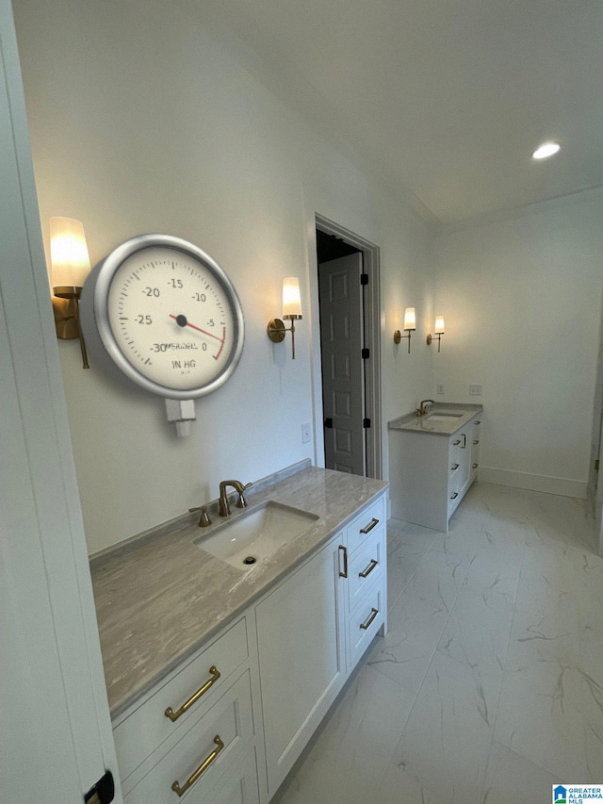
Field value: inHg -2.5
